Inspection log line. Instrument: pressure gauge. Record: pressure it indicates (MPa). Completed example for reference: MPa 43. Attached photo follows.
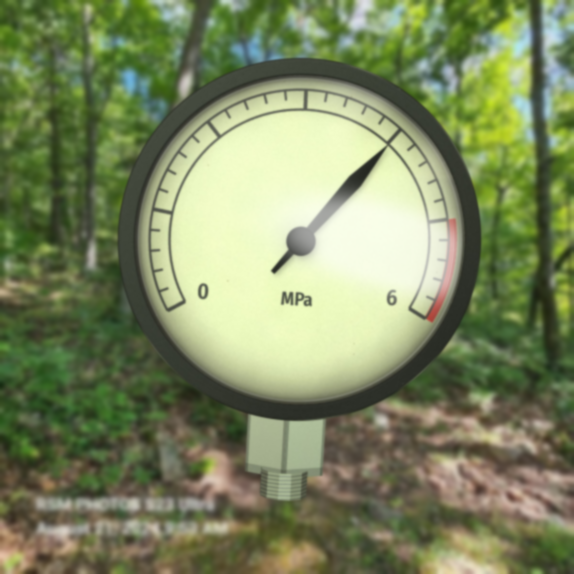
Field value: MPa 4
